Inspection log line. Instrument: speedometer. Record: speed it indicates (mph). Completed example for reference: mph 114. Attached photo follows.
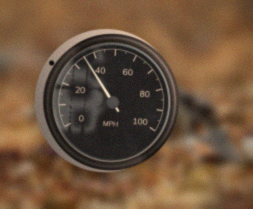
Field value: mph 35
